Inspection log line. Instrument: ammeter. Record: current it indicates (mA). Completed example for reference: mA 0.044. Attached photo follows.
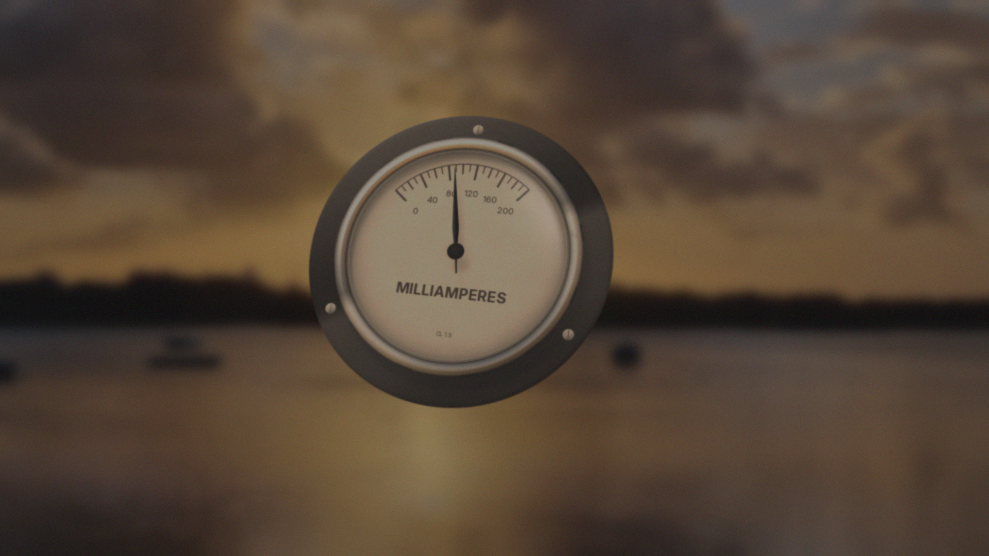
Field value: mA 90
